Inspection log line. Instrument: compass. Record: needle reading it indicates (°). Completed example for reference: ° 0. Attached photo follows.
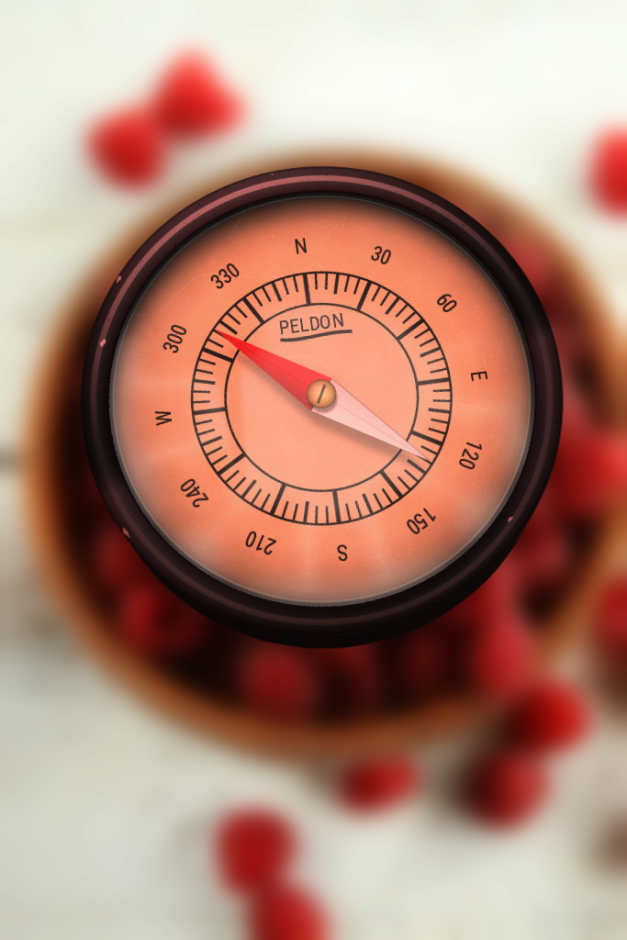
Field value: ° 310
